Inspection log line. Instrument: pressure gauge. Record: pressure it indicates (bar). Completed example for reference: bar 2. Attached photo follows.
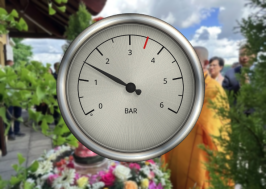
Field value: bar 1.5
